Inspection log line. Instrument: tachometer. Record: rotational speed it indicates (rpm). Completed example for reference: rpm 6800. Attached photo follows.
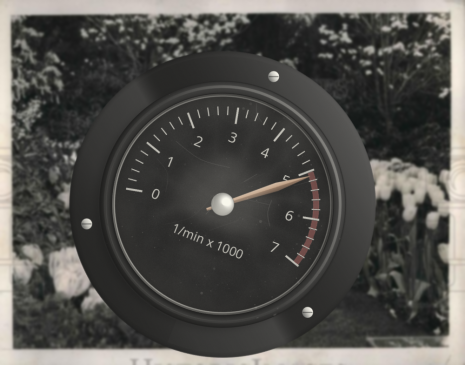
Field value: rpm 5100
